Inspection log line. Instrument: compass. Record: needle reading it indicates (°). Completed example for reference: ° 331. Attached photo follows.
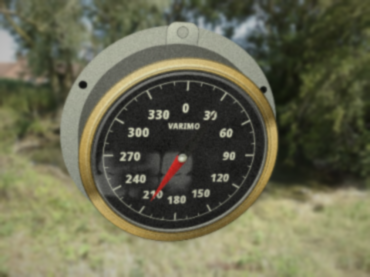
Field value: ° 210
